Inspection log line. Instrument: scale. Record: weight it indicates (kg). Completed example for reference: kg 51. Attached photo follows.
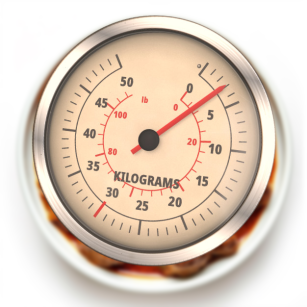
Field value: kg 3
